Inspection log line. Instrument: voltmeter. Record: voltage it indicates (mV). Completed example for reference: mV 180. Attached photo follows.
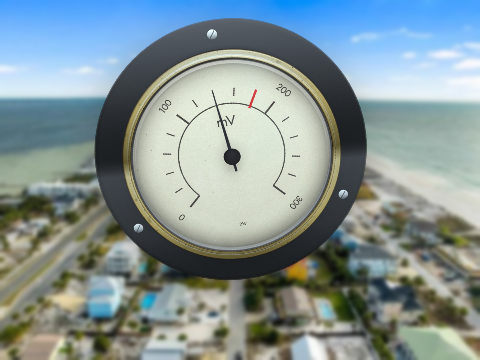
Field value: mV 140
